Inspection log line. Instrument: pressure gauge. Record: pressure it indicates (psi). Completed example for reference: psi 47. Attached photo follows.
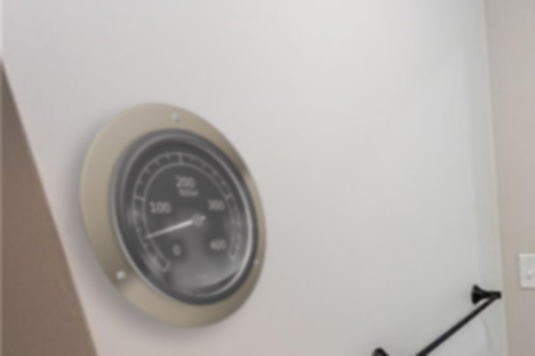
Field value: psi 50
